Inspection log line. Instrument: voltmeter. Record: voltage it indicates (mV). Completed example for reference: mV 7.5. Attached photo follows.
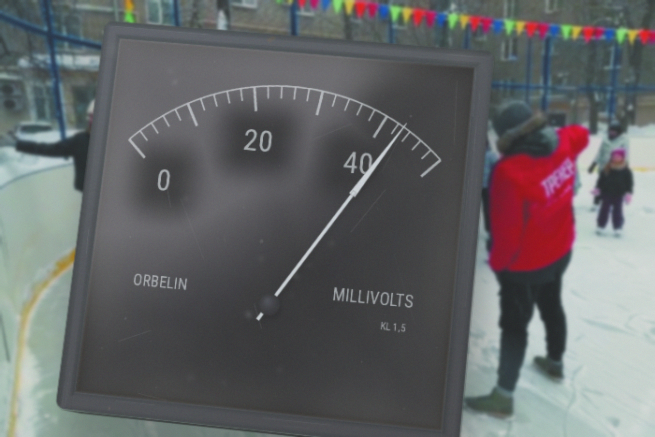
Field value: mV 43
